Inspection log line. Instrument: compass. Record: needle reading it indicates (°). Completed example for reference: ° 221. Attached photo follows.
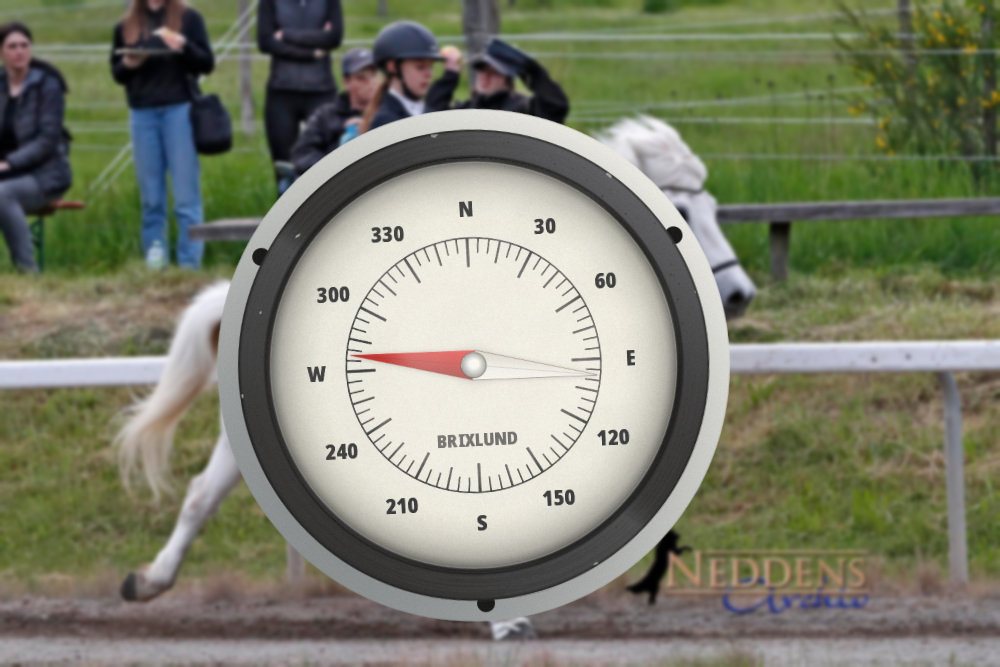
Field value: ° 277.5
